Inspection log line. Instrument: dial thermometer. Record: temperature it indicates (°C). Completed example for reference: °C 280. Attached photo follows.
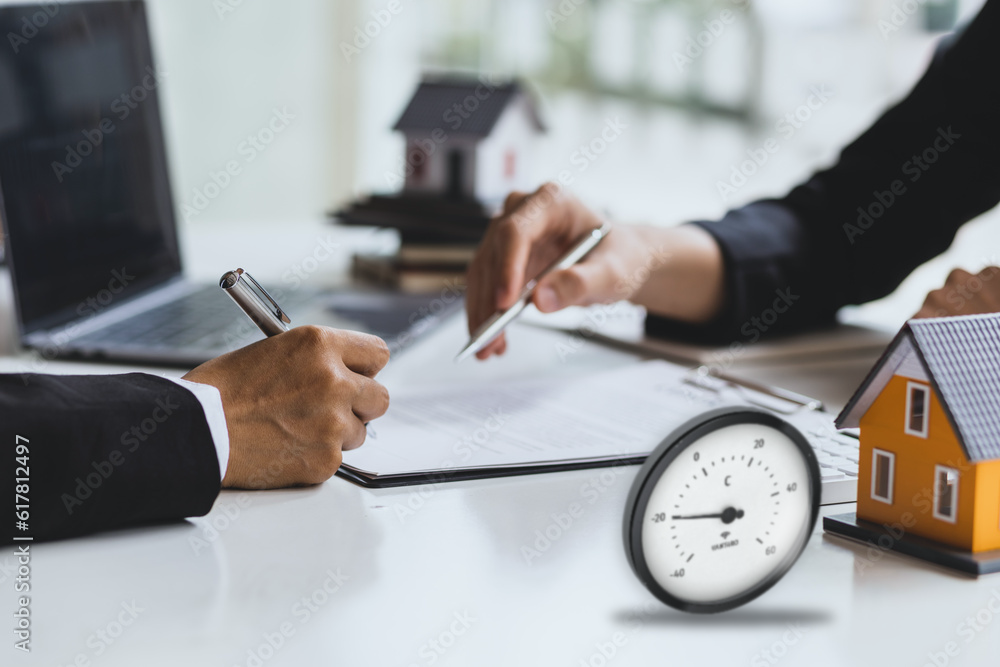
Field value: °C -20
